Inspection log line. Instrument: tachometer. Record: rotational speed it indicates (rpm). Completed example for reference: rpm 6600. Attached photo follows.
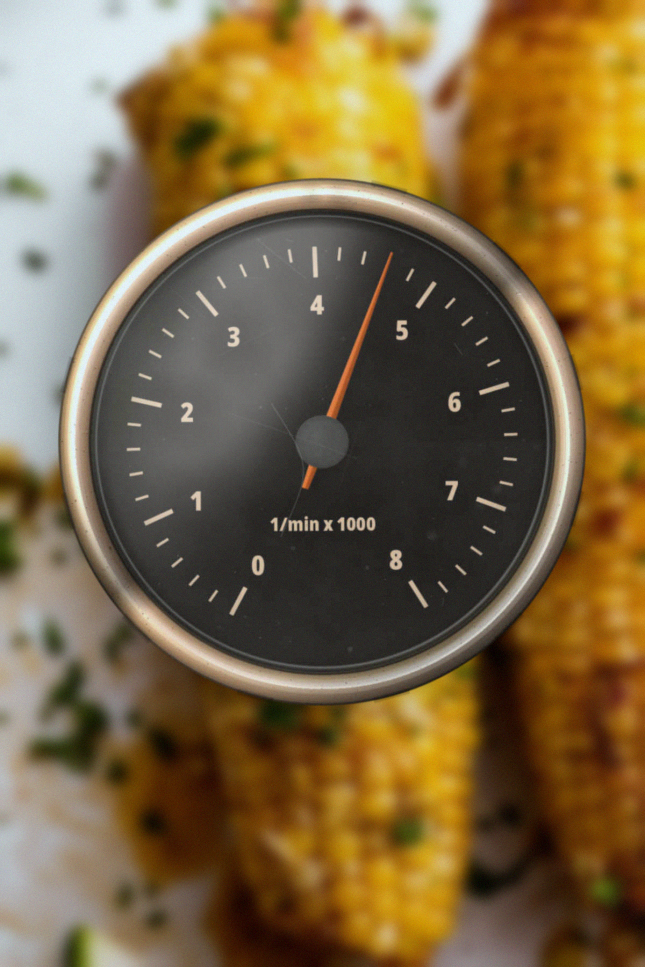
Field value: rpm 4600
